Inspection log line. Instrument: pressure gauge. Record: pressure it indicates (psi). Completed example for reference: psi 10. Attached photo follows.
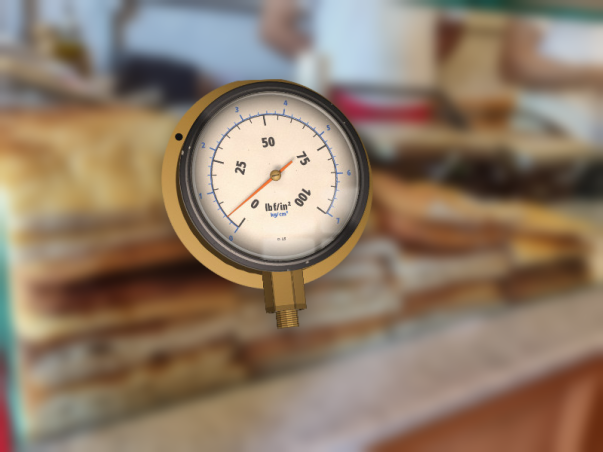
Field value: psi 5
